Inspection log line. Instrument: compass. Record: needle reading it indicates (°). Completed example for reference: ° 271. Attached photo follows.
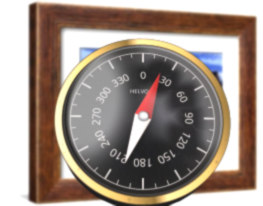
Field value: ° 20
